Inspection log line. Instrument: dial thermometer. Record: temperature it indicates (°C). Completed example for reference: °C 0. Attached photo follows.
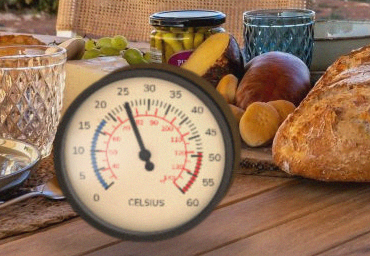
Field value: °C 25
